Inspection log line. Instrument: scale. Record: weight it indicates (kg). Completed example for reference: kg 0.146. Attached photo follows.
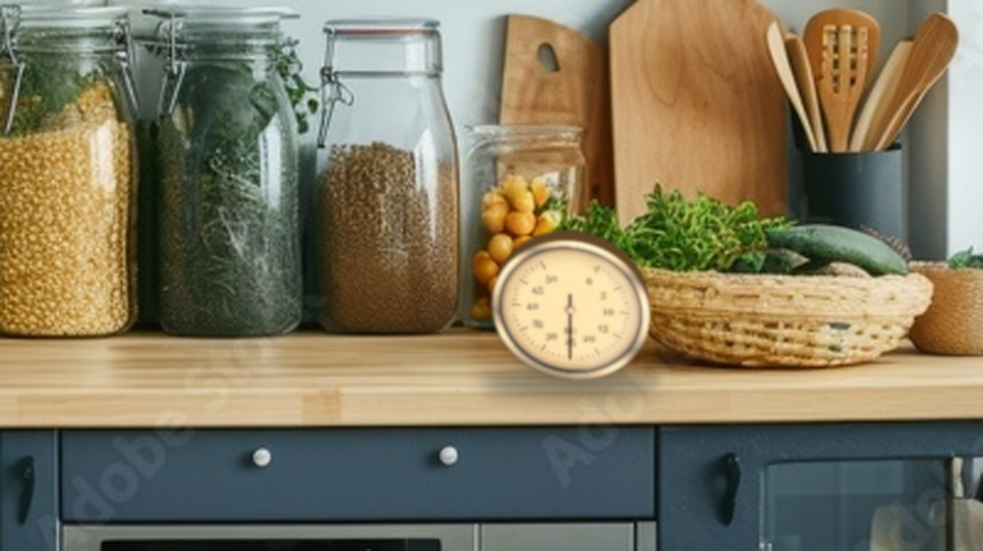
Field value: kg 25
